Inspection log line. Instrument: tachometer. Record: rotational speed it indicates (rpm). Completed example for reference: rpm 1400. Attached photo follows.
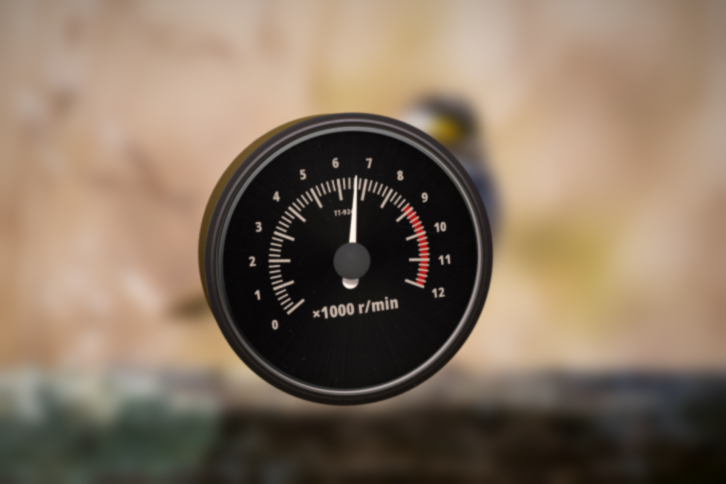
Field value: rpm 6600
